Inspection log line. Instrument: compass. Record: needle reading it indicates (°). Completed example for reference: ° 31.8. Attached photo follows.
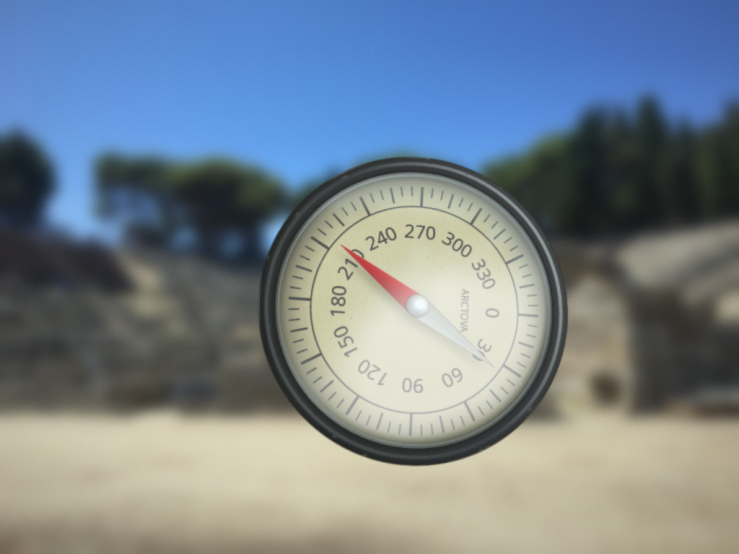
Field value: ° 215
